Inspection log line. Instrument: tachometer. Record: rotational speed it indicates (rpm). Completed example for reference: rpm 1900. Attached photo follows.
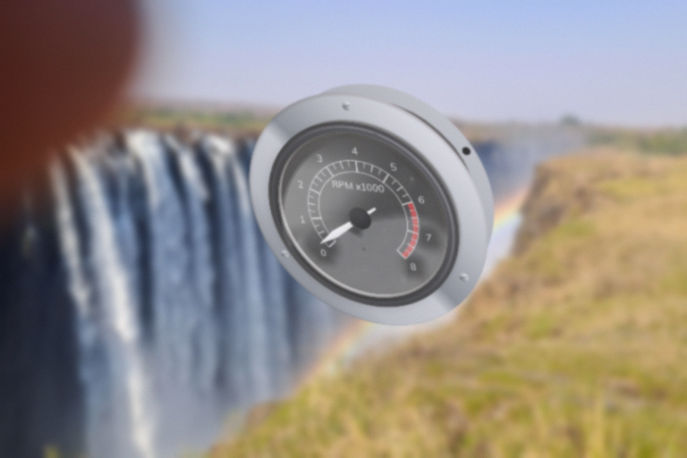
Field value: rpm 250
